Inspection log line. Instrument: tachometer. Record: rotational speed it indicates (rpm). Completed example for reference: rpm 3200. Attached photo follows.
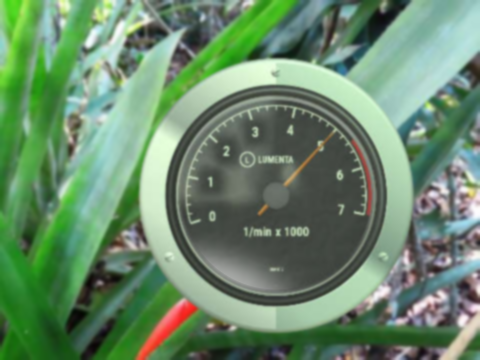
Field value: rpm 5000
